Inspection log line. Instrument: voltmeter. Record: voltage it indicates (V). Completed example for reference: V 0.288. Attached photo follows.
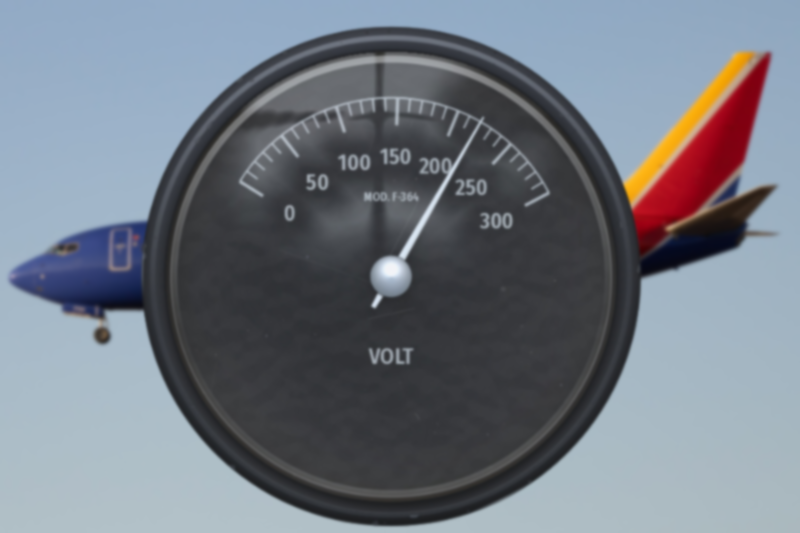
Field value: V 220
